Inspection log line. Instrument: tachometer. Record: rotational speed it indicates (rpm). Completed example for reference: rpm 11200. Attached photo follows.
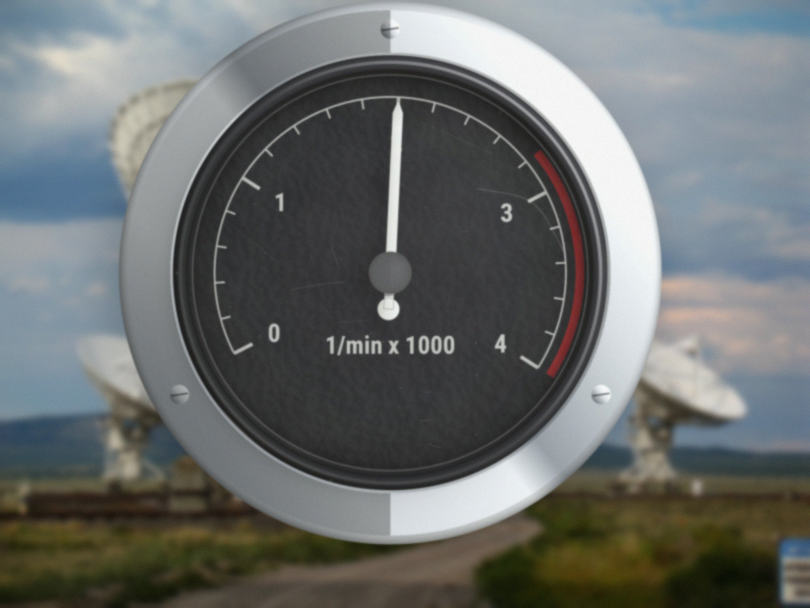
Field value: rpm 2000
